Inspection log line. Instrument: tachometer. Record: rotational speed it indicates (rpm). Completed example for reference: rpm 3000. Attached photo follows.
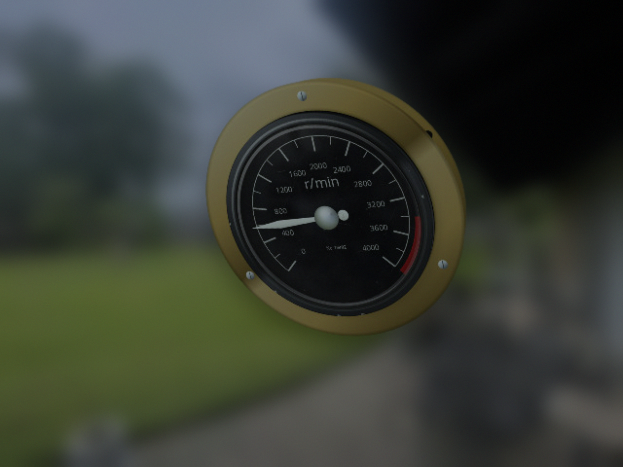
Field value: rpm 600
